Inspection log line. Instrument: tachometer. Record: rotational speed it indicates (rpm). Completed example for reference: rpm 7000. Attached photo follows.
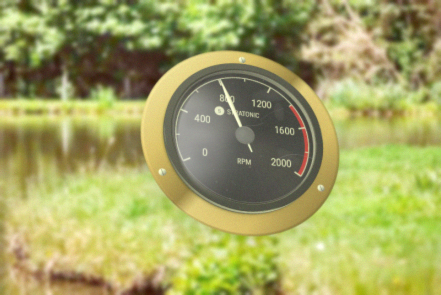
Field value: rpm 800
